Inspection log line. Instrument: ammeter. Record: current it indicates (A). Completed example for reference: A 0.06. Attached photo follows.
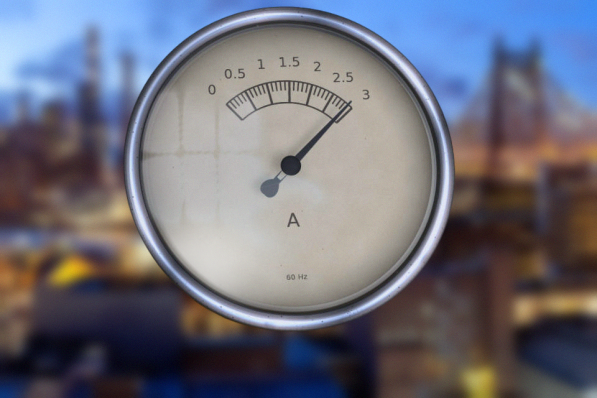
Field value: A 2.9
